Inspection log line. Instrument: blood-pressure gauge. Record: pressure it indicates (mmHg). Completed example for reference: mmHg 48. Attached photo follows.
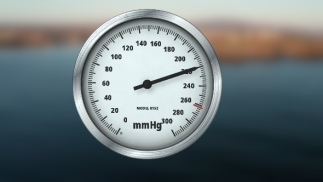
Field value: mmHg 220
